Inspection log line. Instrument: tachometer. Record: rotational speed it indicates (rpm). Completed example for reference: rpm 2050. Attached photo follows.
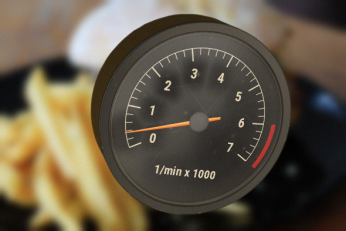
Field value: rpm 400
